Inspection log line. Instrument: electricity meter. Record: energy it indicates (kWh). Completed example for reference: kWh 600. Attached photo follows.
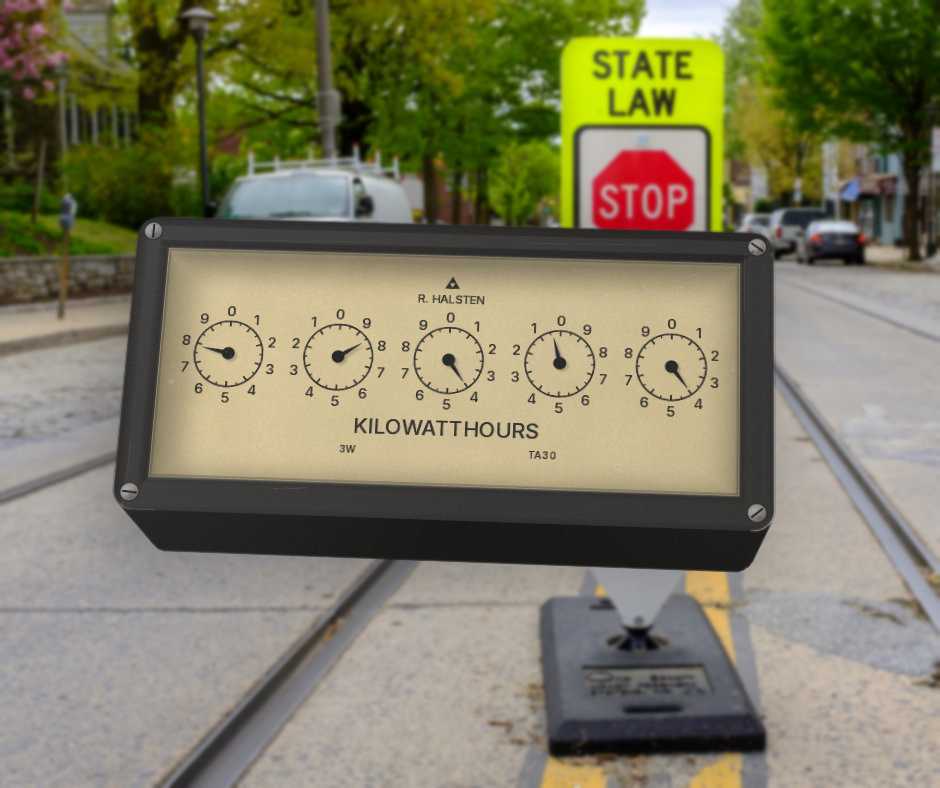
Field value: kWh 78404
